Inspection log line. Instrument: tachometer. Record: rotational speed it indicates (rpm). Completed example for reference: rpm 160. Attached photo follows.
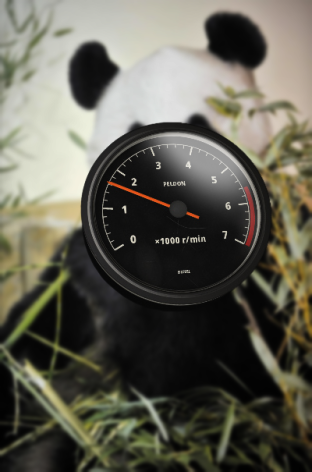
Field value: rpm 1600
